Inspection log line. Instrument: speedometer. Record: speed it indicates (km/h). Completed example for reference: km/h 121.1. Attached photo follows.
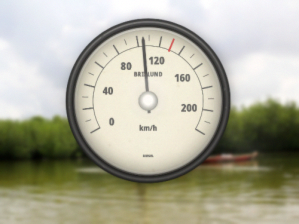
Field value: km/h 105
